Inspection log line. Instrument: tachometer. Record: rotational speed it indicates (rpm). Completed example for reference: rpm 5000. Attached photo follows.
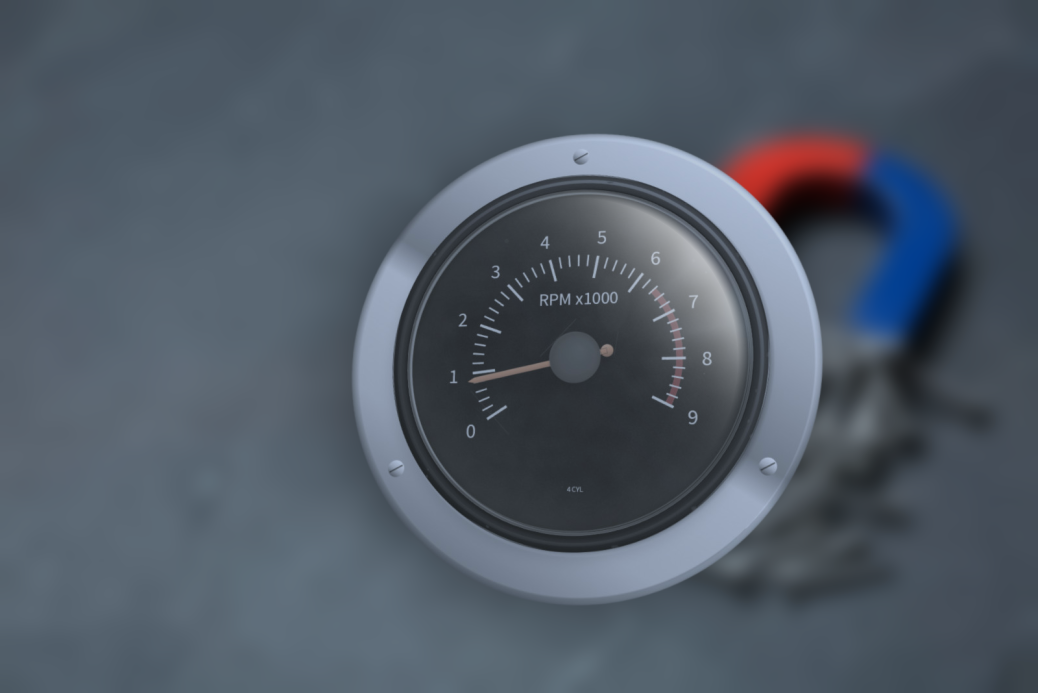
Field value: rpm 800
